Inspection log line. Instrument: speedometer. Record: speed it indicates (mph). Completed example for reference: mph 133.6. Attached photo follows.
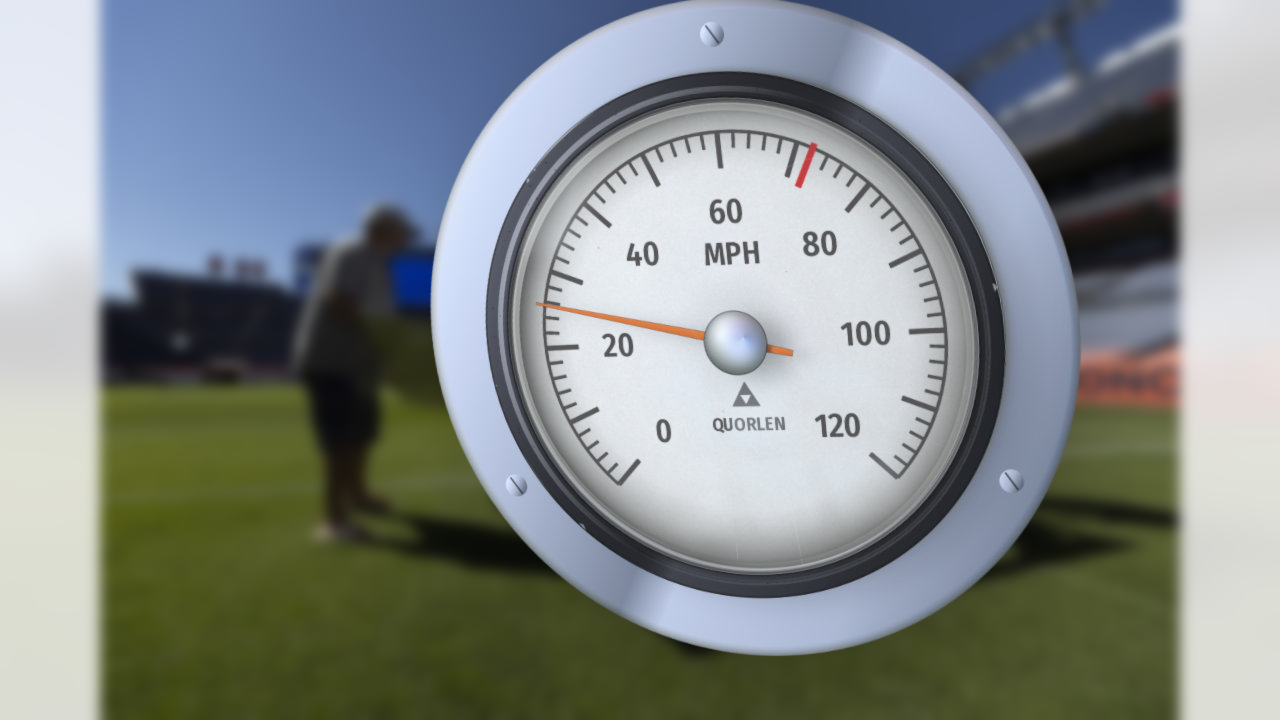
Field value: mph 26
